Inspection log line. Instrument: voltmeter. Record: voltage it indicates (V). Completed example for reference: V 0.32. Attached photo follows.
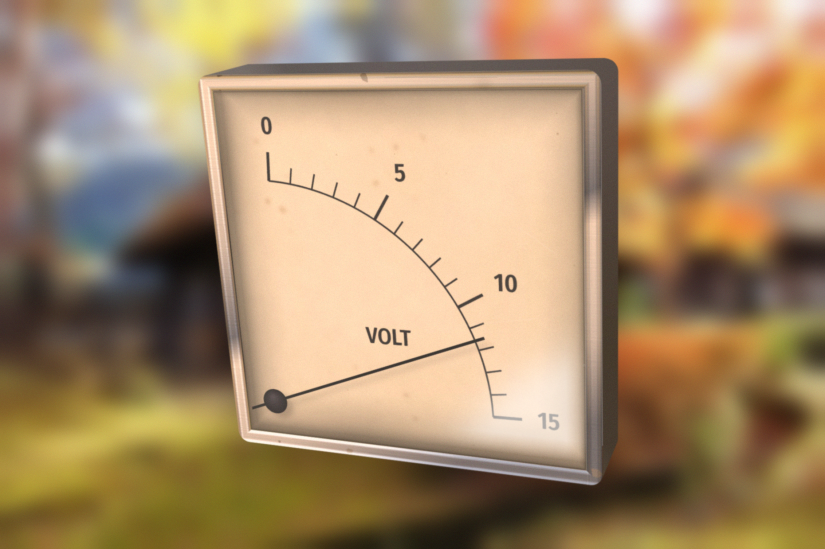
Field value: V 11.5
